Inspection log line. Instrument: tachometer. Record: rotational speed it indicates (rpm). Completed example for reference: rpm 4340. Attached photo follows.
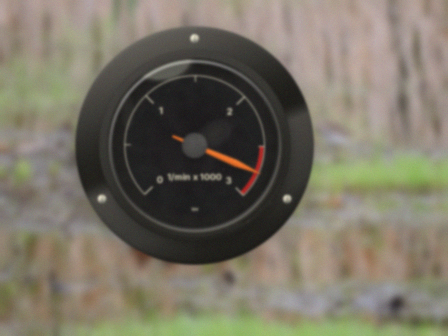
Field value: rpm 2750
